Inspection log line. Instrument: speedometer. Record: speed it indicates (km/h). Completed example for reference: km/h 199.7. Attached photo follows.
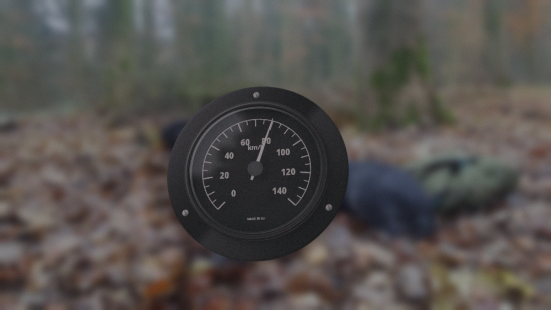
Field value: km/h 80
